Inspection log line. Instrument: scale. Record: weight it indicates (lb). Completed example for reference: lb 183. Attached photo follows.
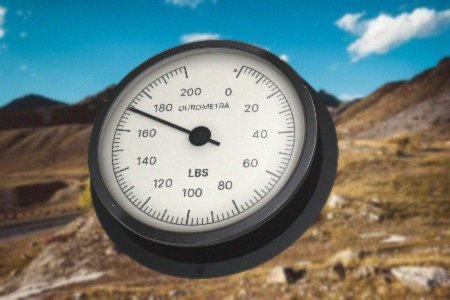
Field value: lb 170
